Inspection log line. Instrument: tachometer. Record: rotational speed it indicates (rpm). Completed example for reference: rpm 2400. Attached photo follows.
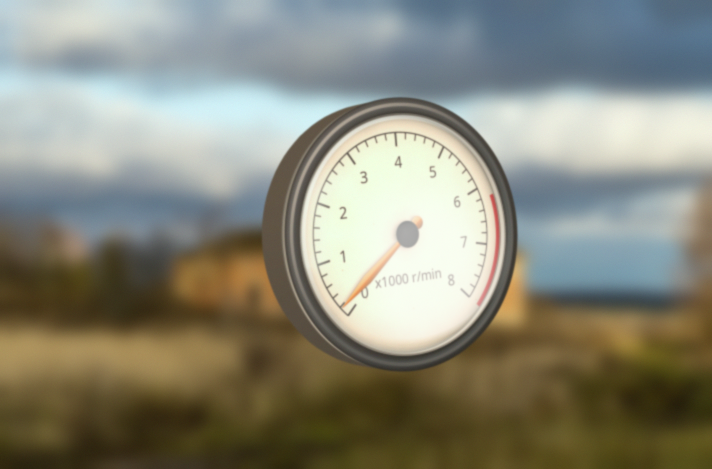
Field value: rpm 200
